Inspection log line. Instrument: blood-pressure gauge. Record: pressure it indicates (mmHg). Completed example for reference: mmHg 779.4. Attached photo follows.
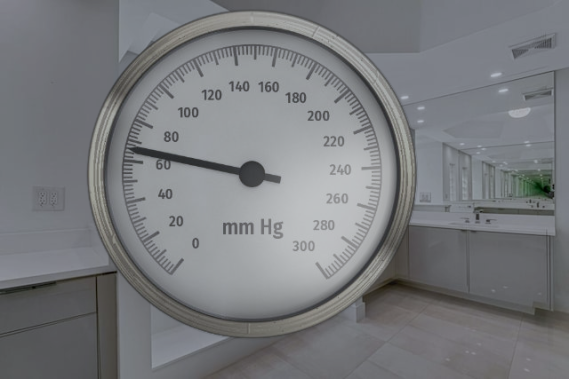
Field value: mmHg 66
